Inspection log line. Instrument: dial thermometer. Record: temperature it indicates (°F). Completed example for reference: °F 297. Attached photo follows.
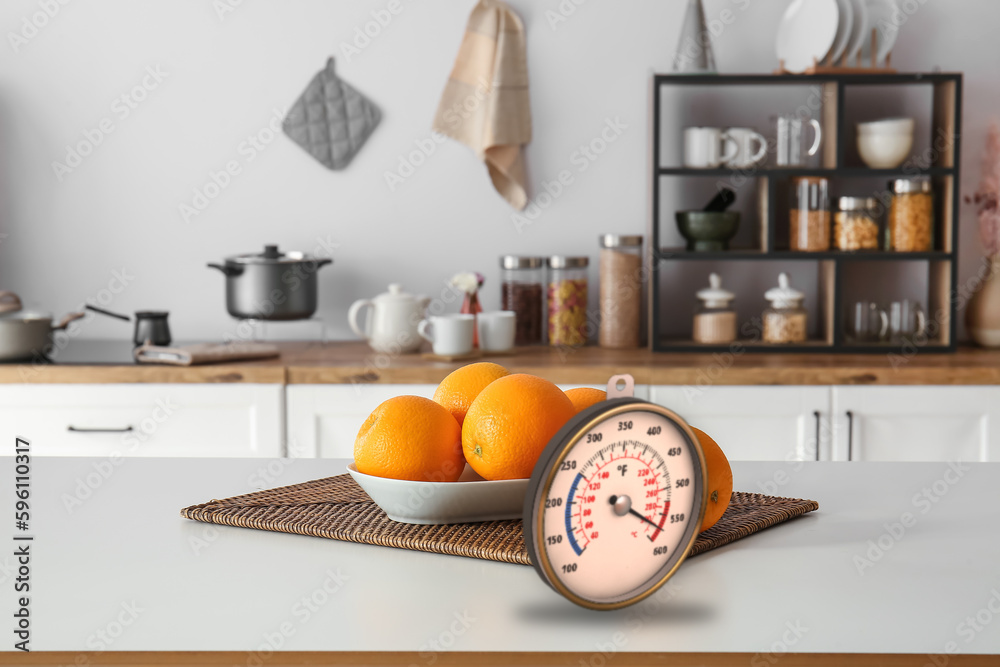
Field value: °F 575
